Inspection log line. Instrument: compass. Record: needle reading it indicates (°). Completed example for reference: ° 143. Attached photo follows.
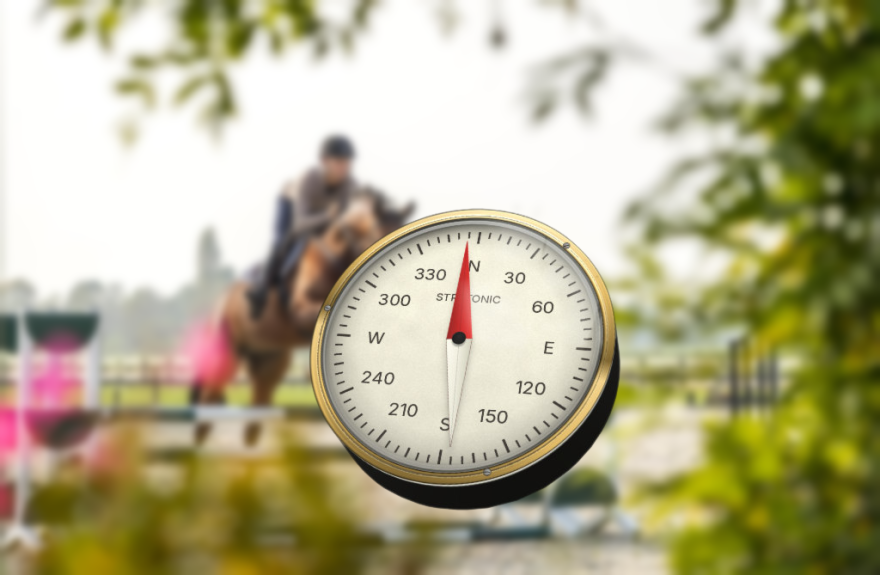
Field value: ° 355
